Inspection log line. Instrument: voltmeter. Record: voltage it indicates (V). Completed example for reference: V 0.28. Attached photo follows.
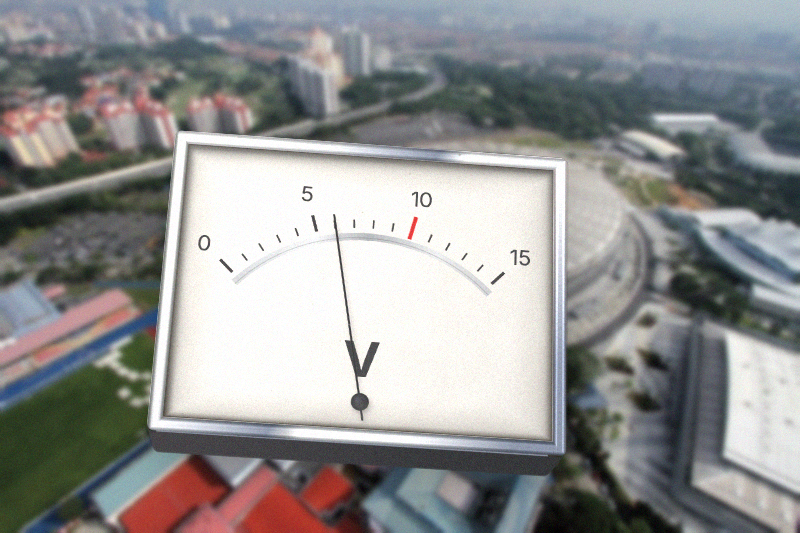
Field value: V 6
